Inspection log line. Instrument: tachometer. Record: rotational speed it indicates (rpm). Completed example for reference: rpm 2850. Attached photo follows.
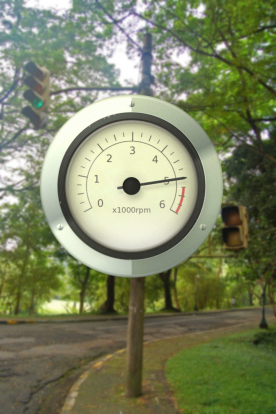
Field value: rpm 5000
